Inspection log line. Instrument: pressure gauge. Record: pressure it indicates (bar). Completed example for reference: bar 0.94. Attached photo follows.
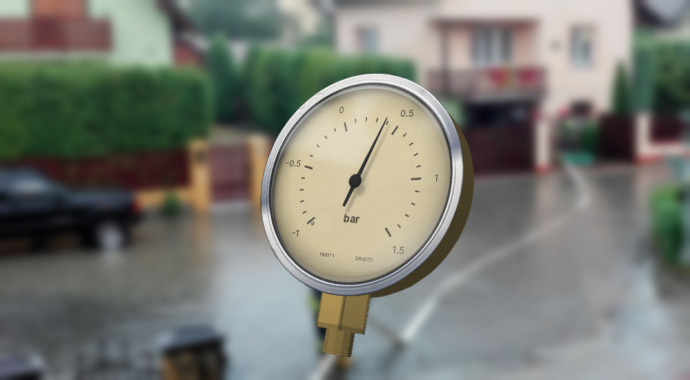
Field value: bar 0.4
